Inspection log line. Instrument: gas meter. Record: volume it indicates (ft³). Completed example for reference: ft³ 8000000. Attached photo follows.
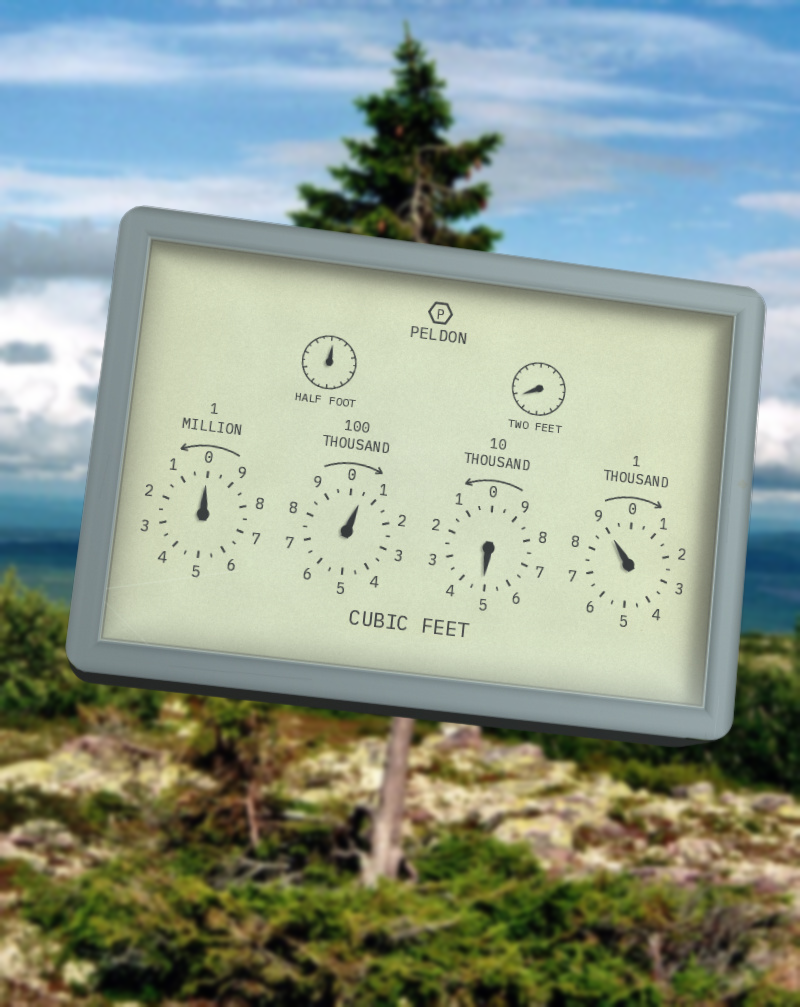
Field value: ft³ 4900
